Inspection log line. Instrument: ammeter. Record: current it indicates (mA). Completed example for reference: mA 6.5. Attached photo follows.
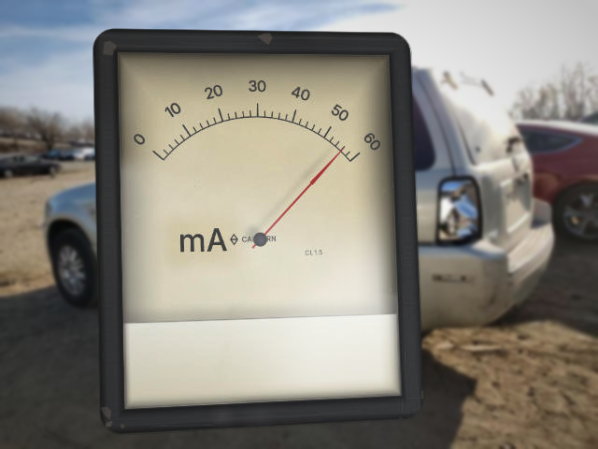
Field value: mA 56
